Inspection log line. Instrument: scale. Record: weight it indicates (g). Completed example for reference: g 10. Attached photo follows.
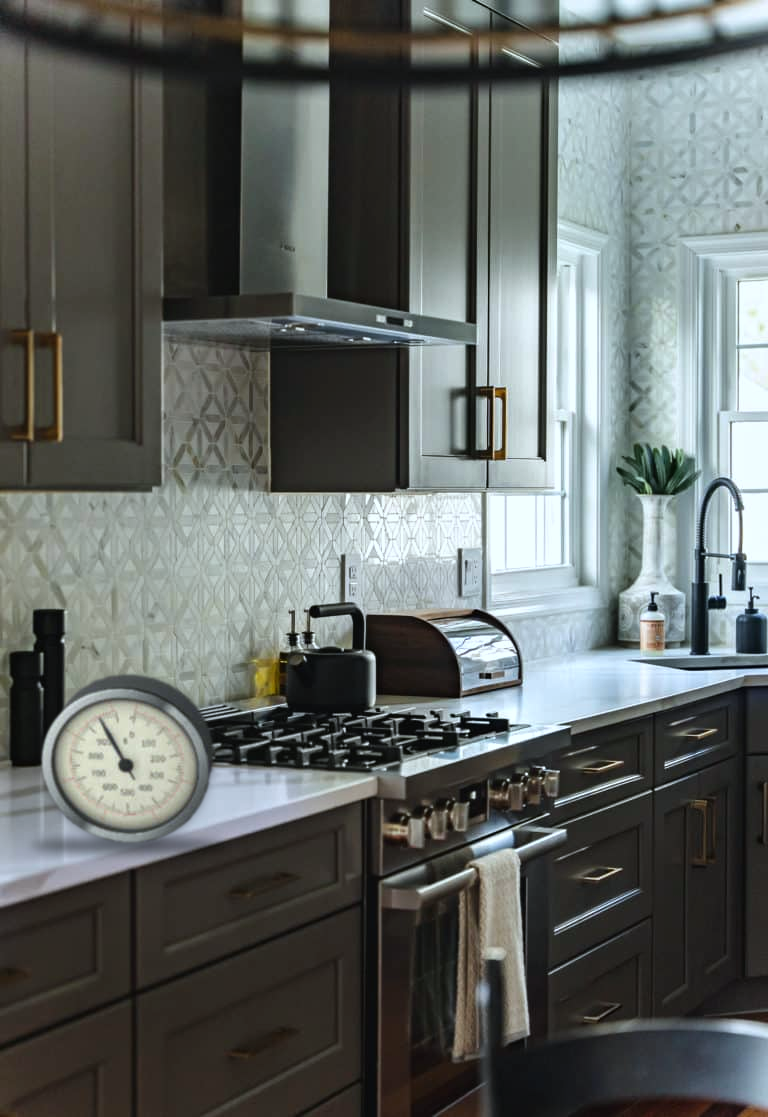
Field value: g 950
